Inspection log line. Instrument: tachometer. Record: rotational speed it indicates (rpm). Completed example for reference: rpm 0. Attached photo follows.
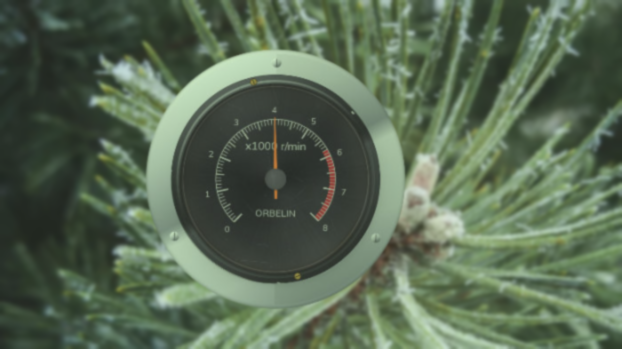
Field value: rpm 4000
